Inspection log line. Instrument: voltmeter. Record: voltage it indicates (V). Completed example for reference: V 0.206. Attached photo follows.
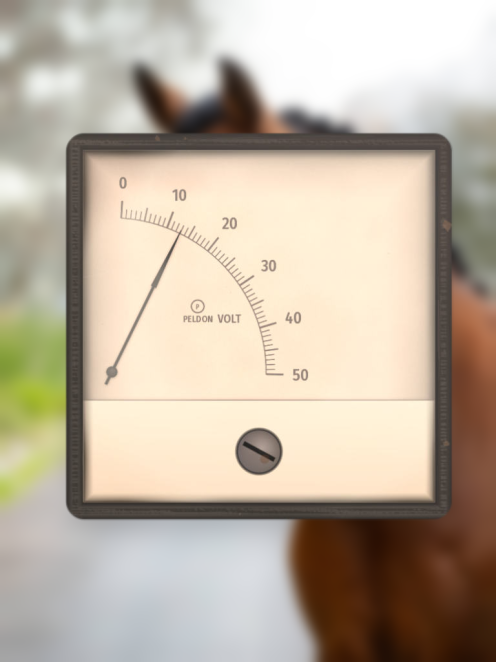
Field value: V 13
